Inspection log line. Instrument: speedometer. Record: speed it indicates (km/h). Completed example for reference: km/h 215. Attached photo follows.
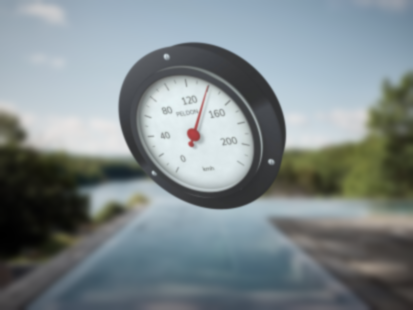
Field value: km/h 140
